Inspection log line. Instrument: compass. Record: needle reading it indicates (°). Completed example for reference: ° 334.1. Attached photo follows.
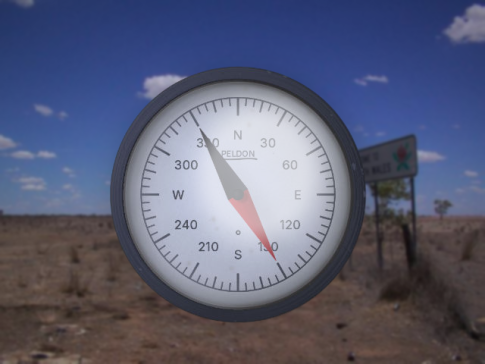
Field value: ° 150
